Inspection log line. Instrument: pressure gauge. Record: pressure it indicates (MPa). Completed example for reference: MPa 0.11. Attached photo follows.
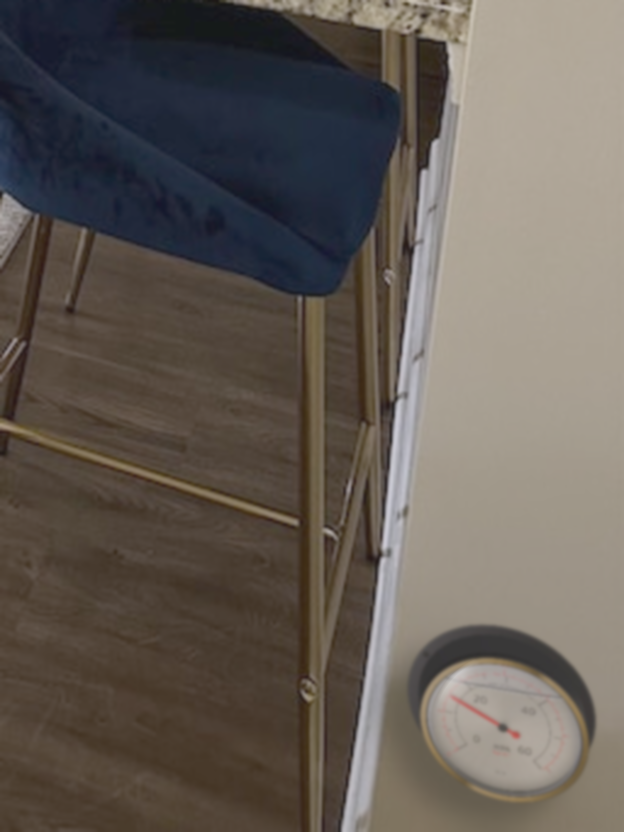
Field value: MPa 15
